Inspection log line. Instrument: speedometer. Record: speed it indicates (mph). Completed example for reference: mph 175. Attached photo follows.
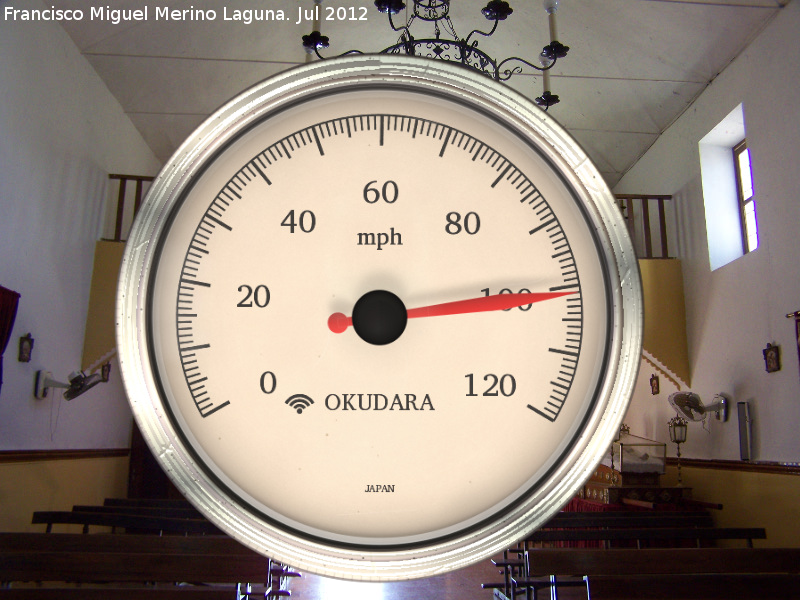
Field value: mph 101
